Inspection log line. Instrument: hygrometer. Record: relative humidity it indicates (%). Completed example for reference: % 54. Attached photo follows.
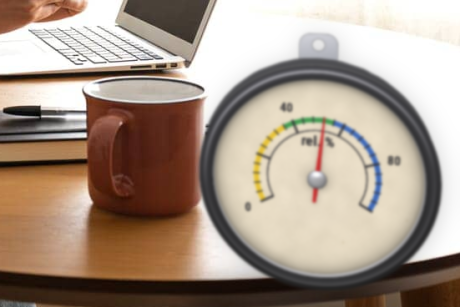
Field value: % 52
